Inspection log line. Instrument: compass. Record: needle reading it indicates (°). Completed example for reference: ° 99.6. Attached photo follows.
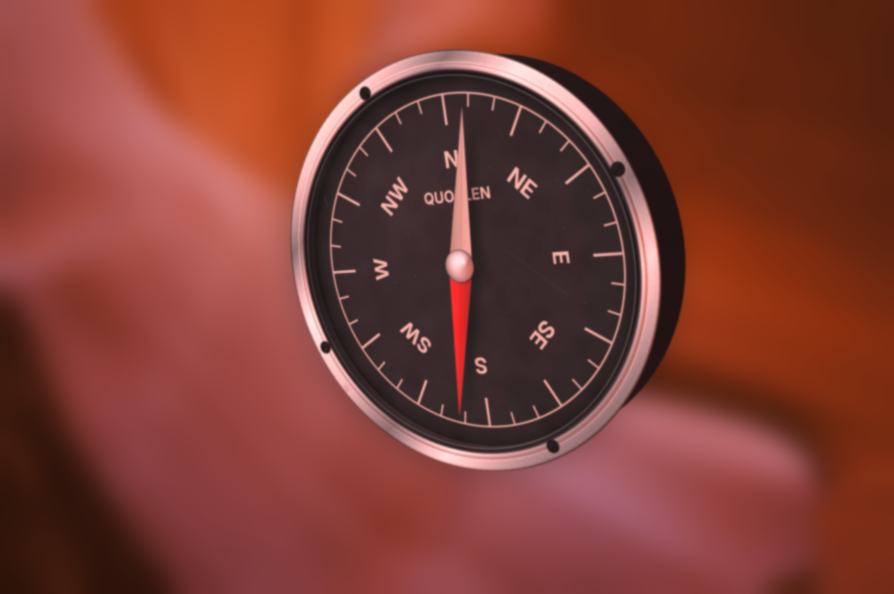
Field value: ° 190
